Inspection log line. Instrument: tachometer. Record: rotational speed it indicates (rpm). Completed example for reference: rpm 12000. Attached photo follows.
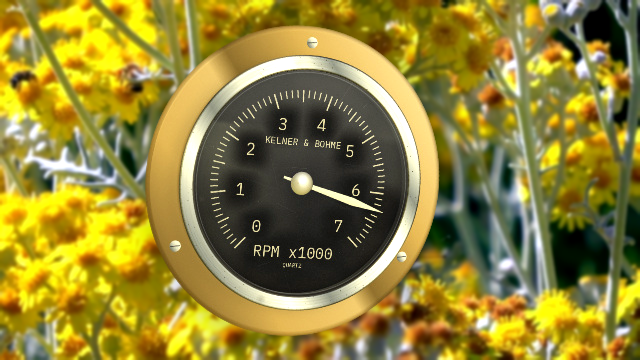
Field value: rpm 6300
